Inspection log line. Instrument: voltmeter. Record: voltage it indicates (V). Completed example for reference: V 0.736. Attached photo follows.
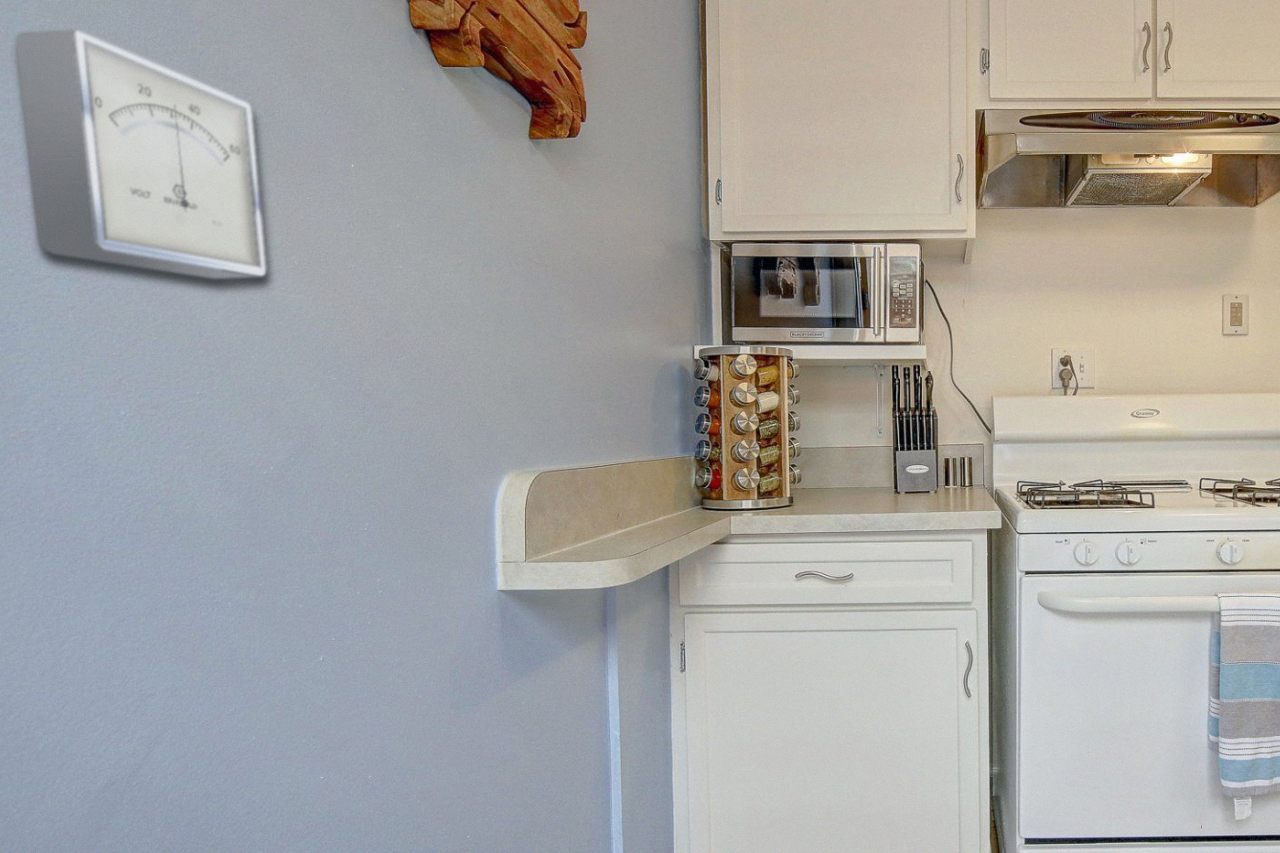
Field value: V 30
